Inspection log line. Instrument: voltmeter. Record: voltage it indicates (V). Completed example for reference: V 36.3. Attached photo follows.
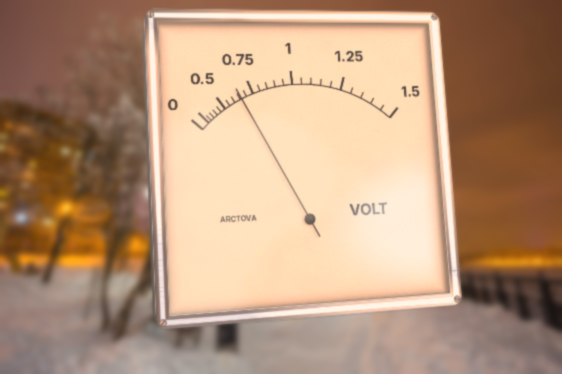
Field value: V 0.65
